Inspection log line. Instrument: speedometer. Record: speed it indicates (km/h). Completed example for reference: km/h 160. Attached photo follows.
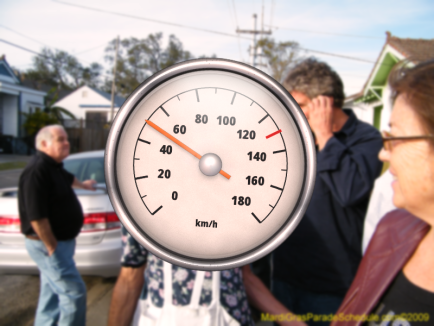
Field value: km/h 50
